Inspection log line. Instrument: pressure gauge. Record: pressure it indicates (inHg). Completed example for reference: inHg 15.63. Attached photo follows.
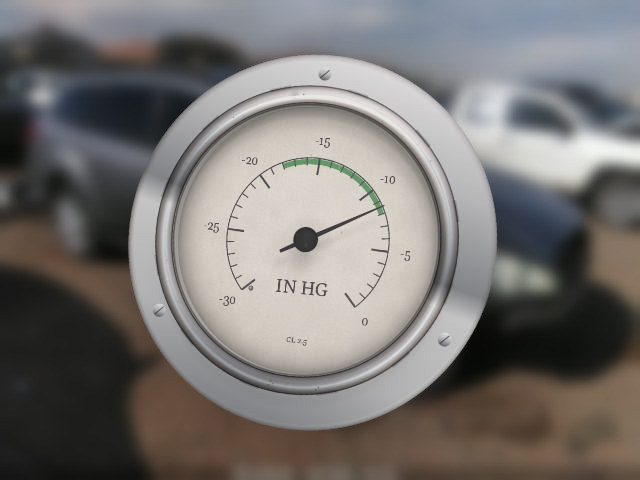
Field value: inHg -8.5
